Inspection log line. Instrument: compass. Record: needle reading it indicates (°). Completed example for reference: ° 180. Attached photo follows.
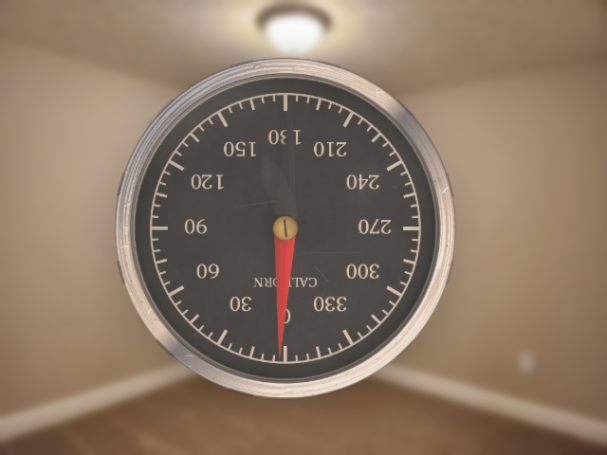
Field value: ° 2.5
